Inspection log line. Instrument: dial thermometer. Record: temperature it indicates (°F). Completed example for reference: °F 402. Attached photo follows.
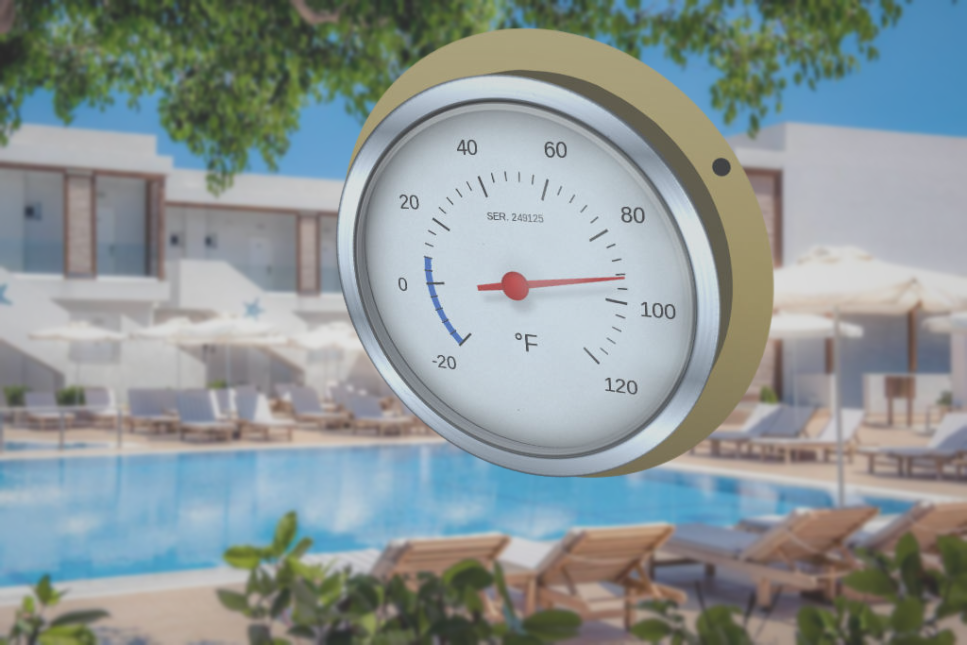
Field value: °F 92
